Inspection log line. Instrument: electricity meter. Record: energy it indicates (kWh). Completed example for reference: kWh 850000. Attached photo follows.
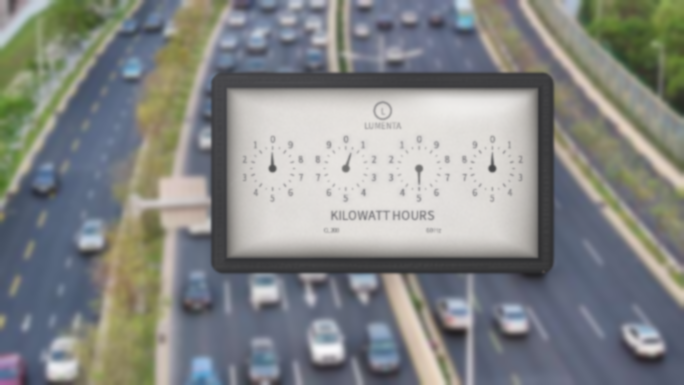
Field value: kWh 50
